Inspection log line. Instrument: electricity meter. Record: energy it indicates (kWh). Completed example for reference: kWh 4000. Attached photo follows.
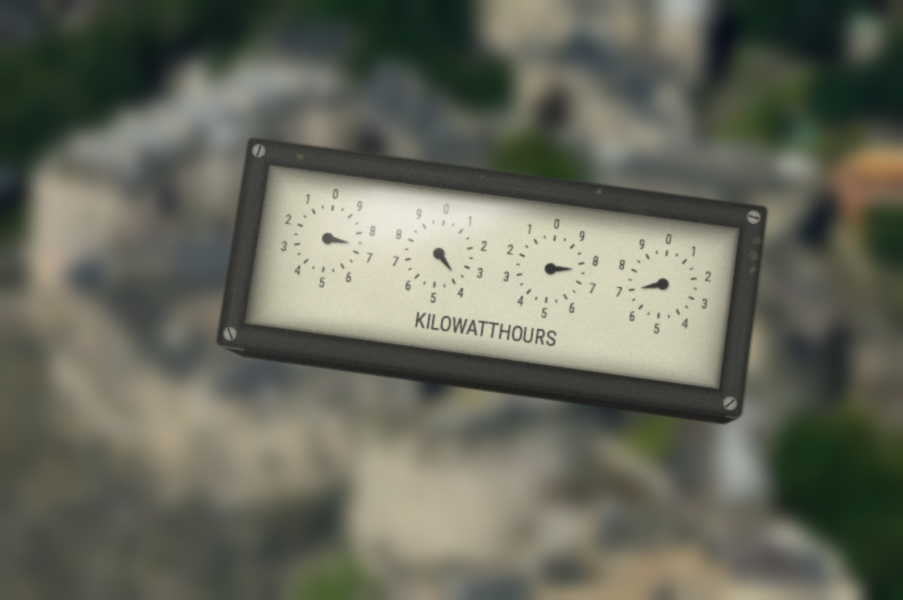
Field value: kWh 7377
